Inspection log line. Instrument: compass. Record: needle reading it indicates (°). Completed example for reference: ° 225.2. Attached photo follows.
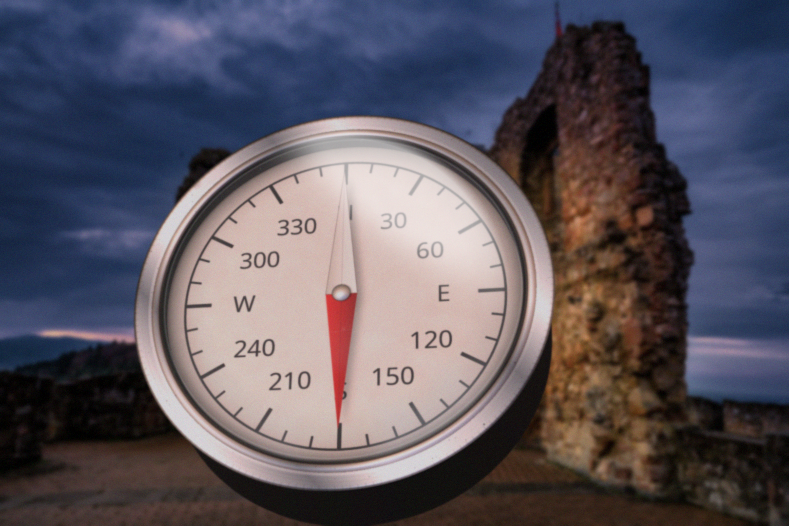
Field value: ° 180
